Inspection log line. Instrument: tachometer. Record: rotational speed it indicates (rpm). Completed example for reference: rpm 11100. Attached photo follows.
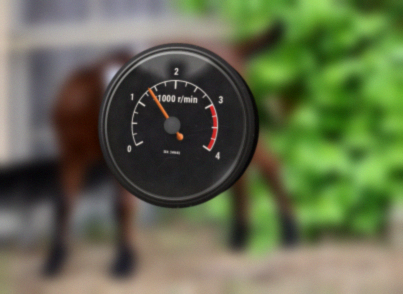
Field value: rpm 1375
